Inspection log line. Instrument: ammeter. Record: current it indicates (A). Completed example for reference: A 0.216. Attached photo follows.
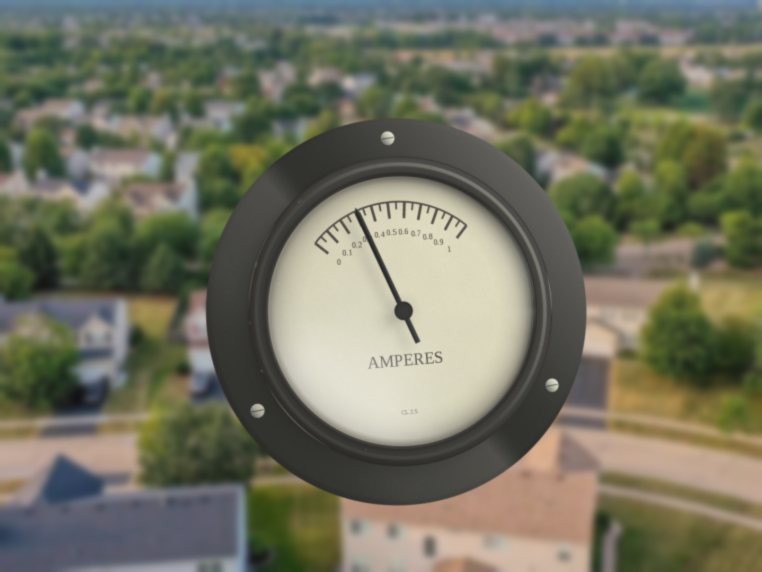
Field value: A 0.3
